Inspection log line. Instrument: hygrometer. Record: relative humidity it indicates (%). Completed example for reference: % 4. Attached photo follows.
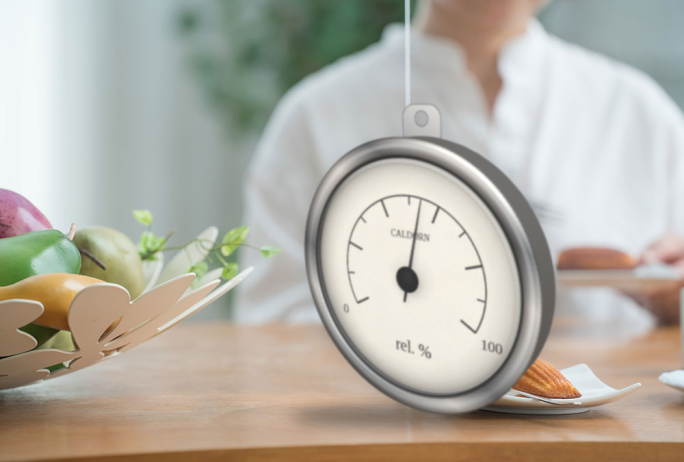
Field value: % 55
